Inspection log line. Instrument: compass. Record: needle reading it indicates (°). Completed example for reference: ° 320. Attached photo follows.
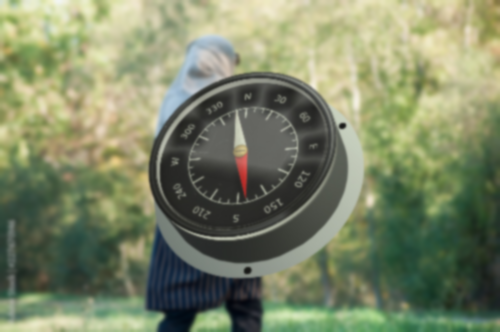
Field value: ° 170
